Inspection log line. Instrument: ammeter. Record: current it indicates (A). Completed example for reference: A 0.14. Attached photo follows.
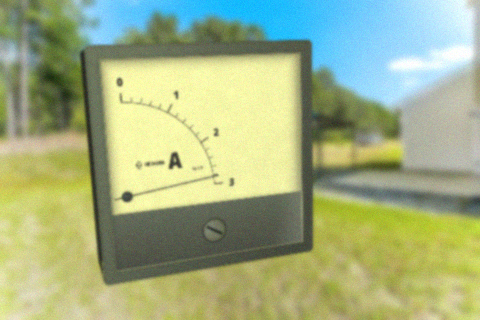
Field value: A 2.8
